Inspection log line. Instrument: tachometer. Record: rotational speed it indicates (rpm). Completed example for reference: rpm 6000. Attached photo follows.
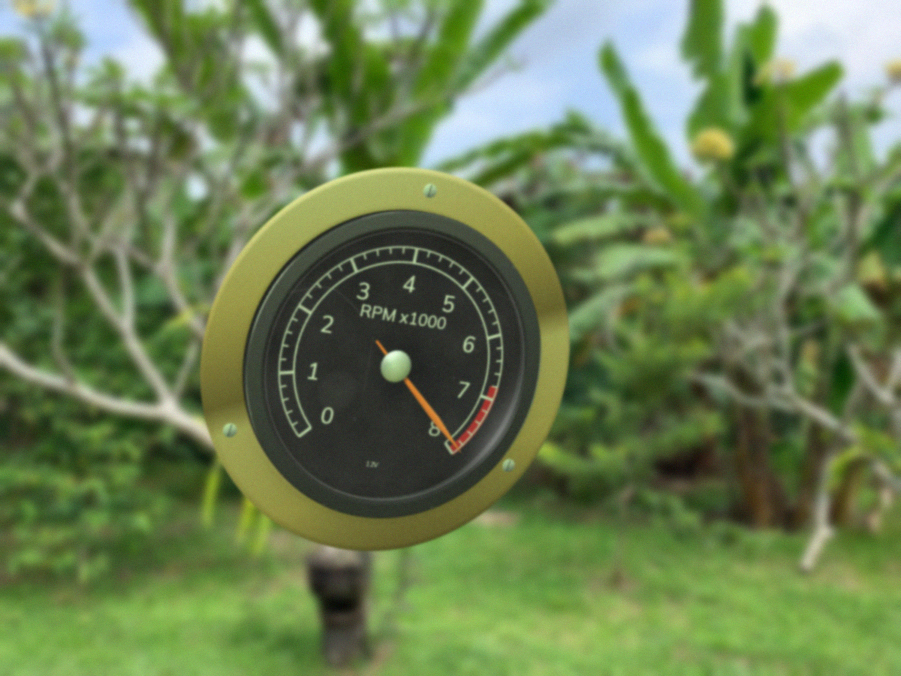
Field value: rpm 7900
